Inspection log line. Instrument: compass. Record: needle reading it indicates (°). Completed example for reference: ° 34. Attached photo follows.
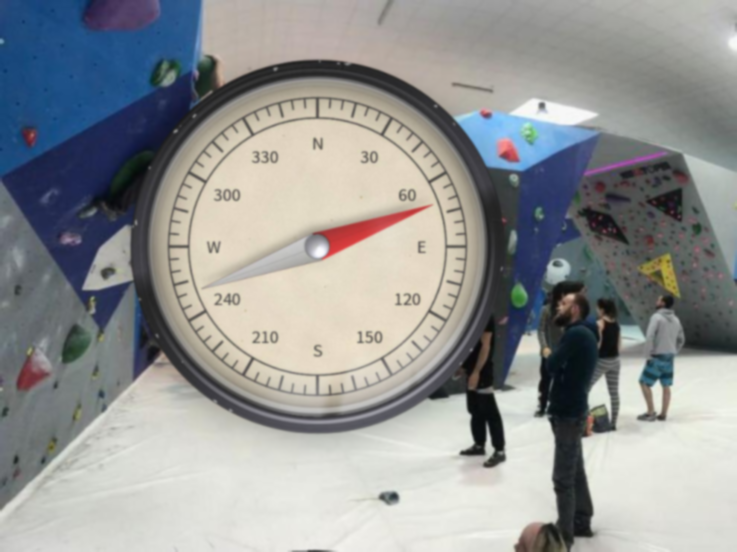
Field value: ° 70
